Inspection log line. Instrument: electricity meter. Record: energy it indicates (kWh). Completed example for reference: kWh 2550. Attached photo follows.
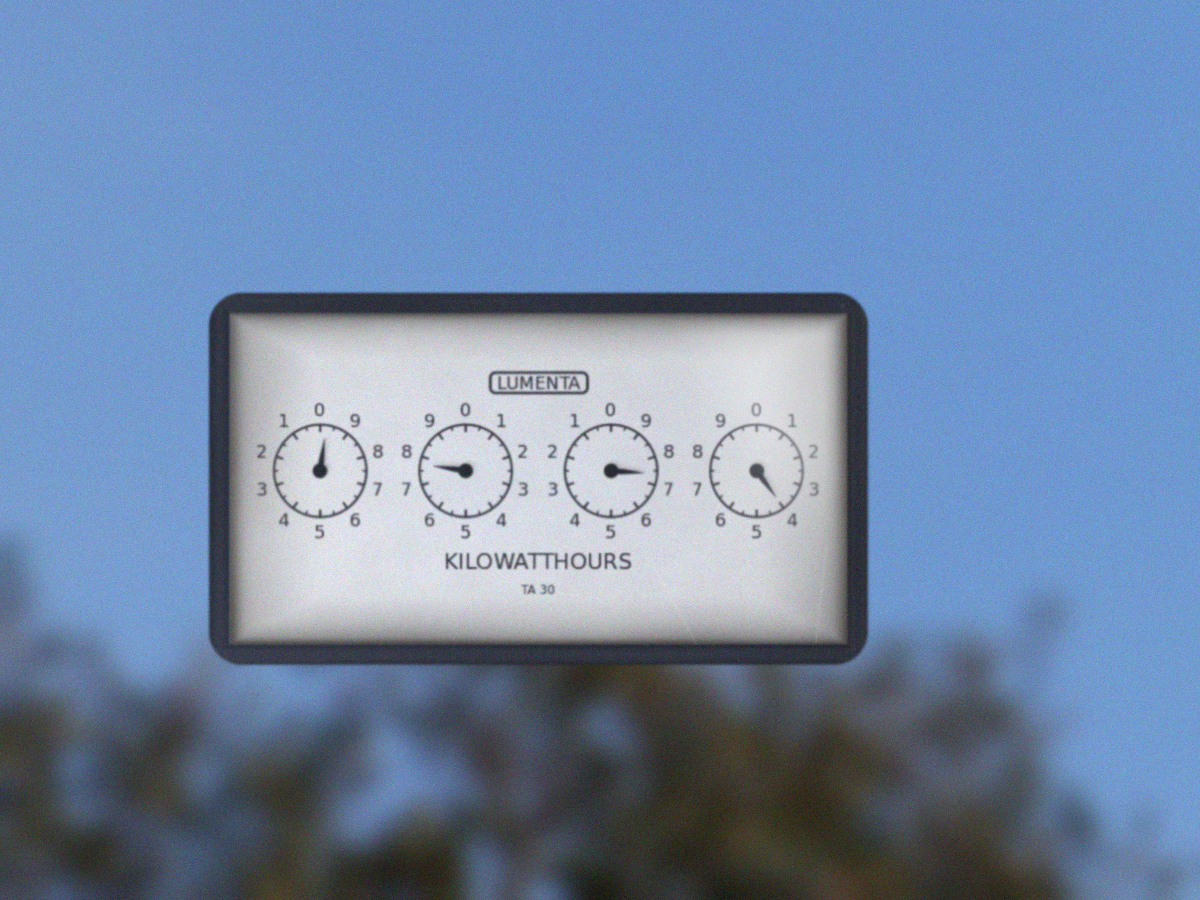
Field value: kWh 9774
